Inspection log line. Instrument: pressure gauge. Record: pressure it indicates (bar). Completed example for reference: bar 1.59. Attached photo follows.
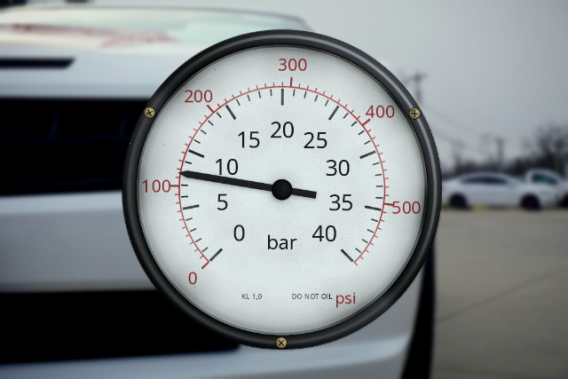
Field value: bar 8
